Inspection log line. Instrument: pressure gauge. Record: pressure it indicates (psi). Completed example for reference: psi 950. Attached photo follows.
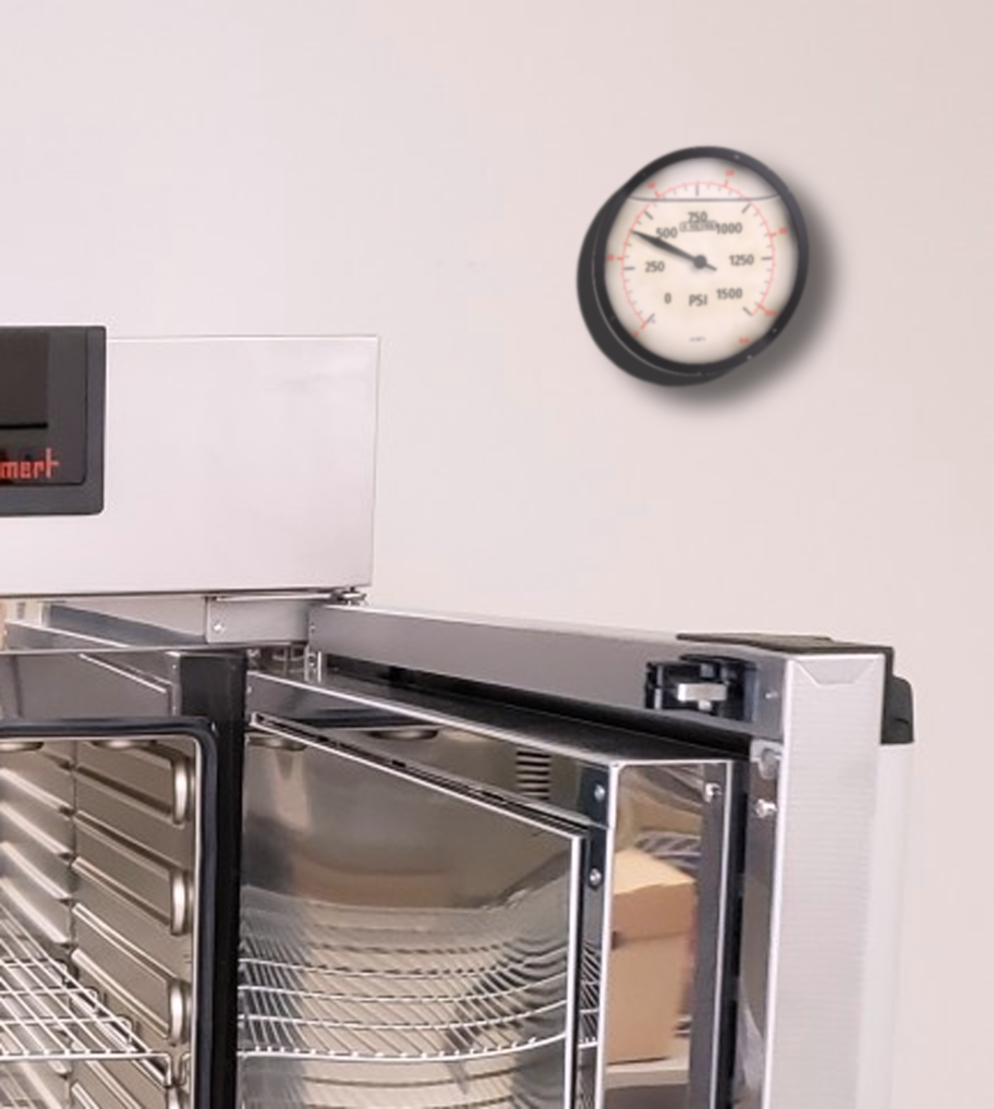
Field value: psi 400
